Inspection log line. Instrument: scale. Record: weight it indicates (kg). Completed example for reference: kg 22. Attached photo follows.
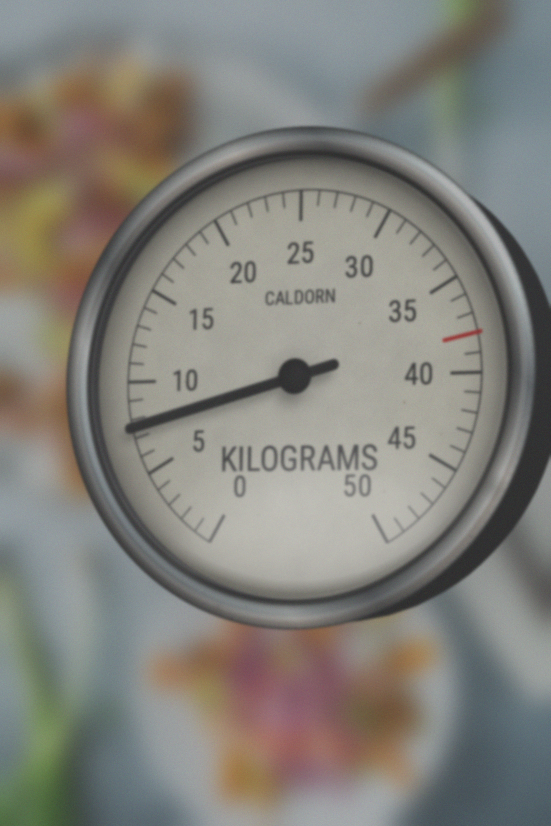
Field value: kg 7.5
